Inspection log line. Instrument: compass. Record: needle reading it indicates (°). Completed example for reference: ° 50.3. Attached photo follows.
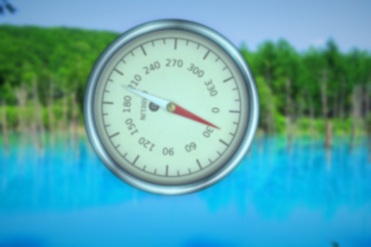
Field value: ° 20
